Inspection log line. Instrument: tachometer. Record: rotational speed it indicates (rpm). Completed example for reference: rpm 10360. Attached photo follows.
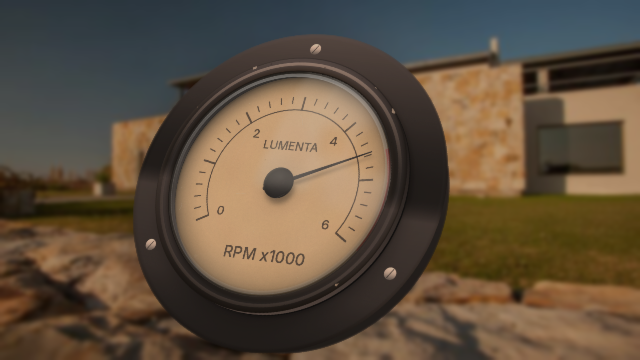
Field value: rpm 4600
